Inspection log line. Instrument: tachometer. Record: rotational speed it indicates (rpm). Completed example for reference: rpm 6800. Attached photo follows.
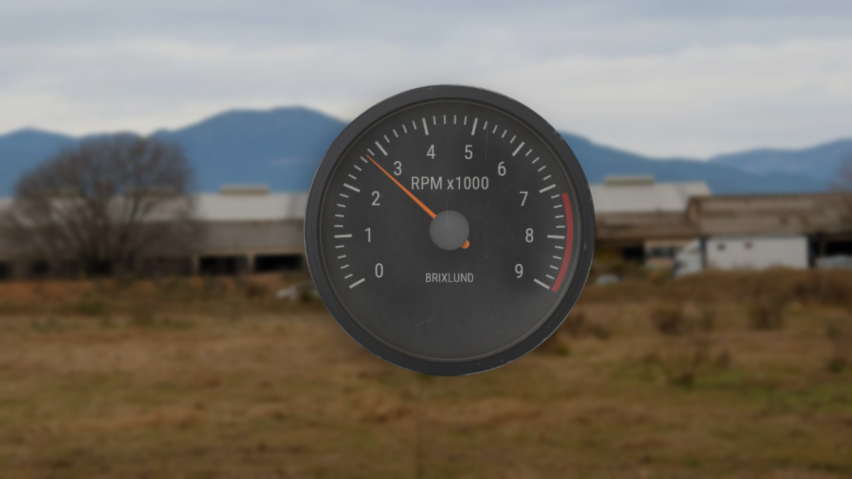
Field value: rpm 2700
